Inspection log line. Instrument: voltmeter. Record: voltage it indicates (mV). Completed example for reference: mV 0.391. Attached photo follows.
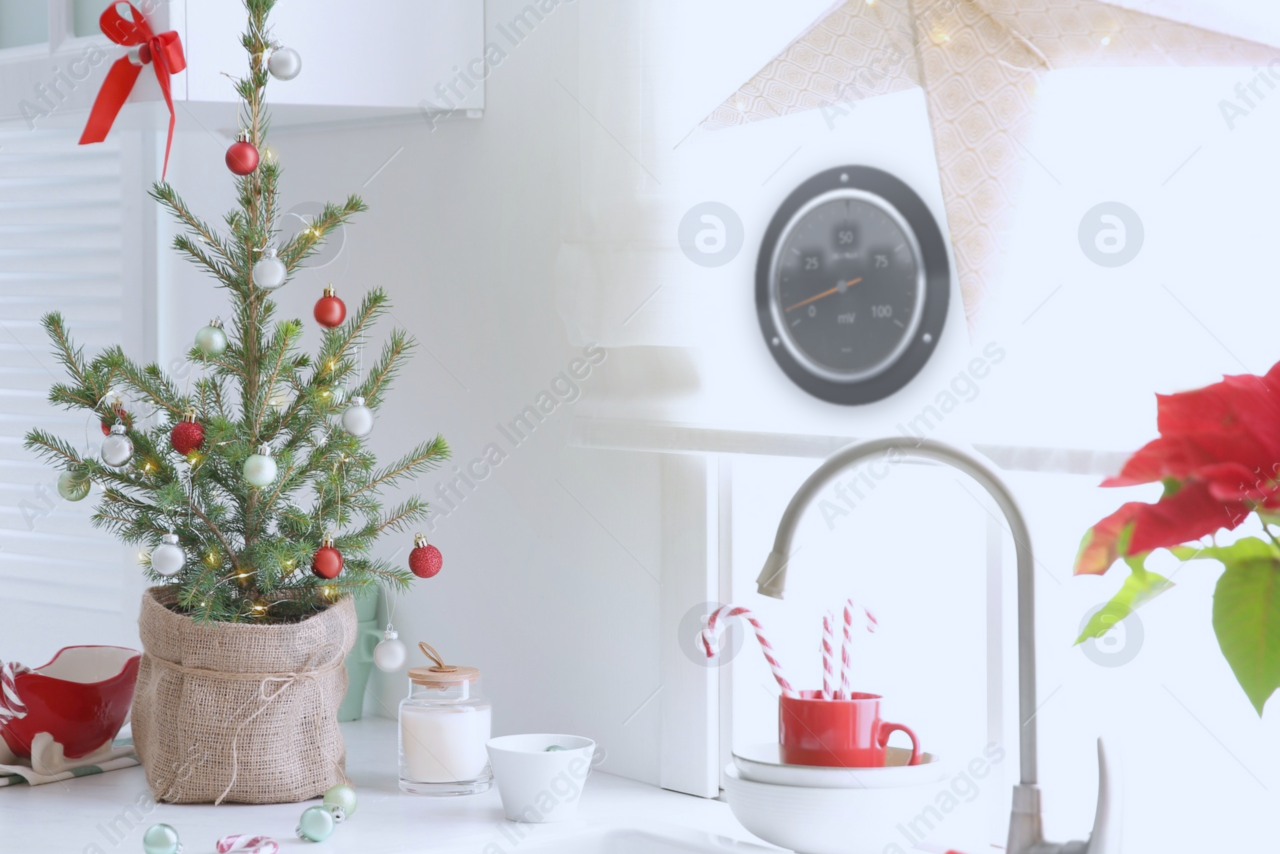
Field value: mV 5
